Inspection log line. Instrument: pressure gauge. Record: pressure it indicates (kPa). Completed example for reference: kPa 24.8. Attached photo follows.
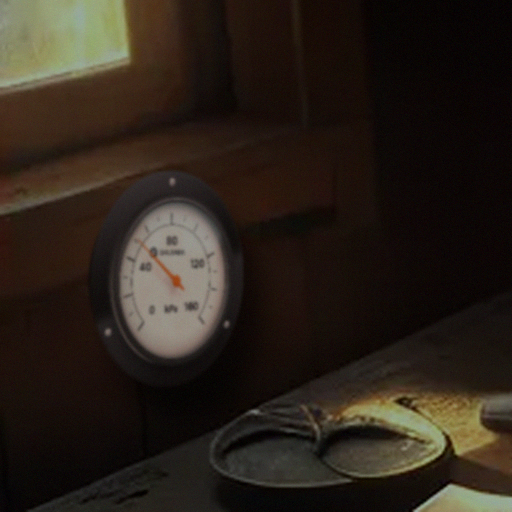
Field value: kPa 50
